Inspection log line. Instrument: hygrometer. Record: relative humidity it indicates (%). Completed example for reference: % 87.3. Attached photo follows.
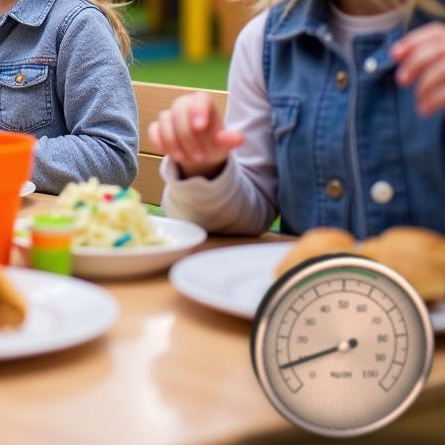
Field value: % 10
